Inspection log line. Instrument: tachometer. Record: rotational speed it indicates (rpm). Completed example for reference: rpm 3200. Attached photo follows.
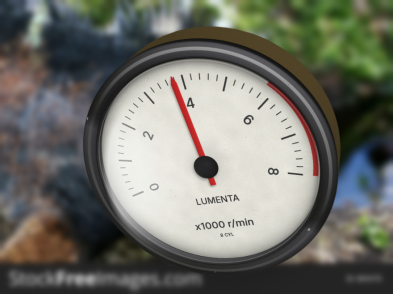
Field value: rpm 3800
